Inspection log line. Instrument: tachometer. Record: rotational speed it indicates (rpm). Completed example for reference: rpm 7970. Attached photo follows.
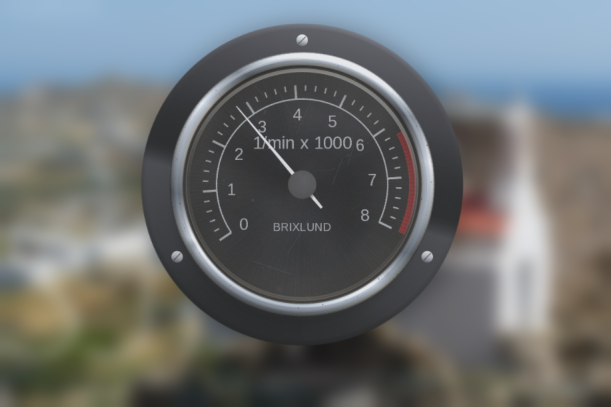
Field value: rpm 2800
